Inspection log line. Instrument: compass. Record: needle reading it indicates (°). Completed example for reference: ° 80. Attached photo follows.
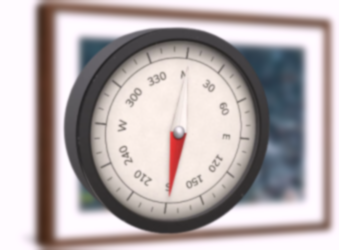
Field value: ° 180
